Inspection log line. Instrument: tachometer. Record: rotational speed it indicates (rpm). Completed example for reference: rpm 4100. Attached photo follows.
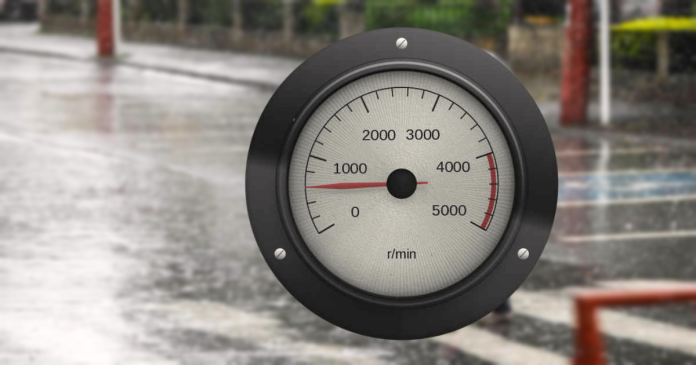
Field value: rpm 600
